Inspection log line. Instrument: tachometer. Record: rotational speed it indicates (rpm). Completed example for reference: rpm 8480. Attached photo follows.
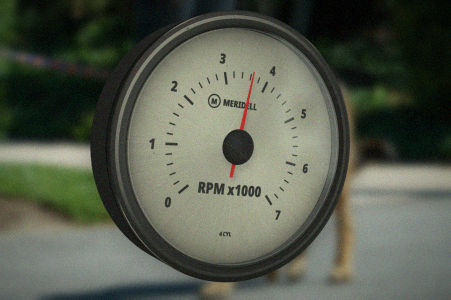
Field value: rpm 3600
